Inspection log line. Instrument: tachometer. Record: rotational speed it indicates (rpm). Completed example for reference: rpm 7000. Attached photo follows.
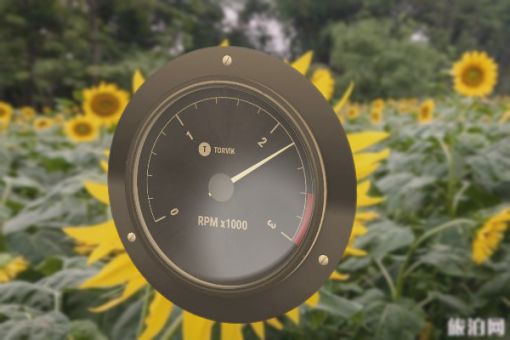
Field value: rpm 2200
